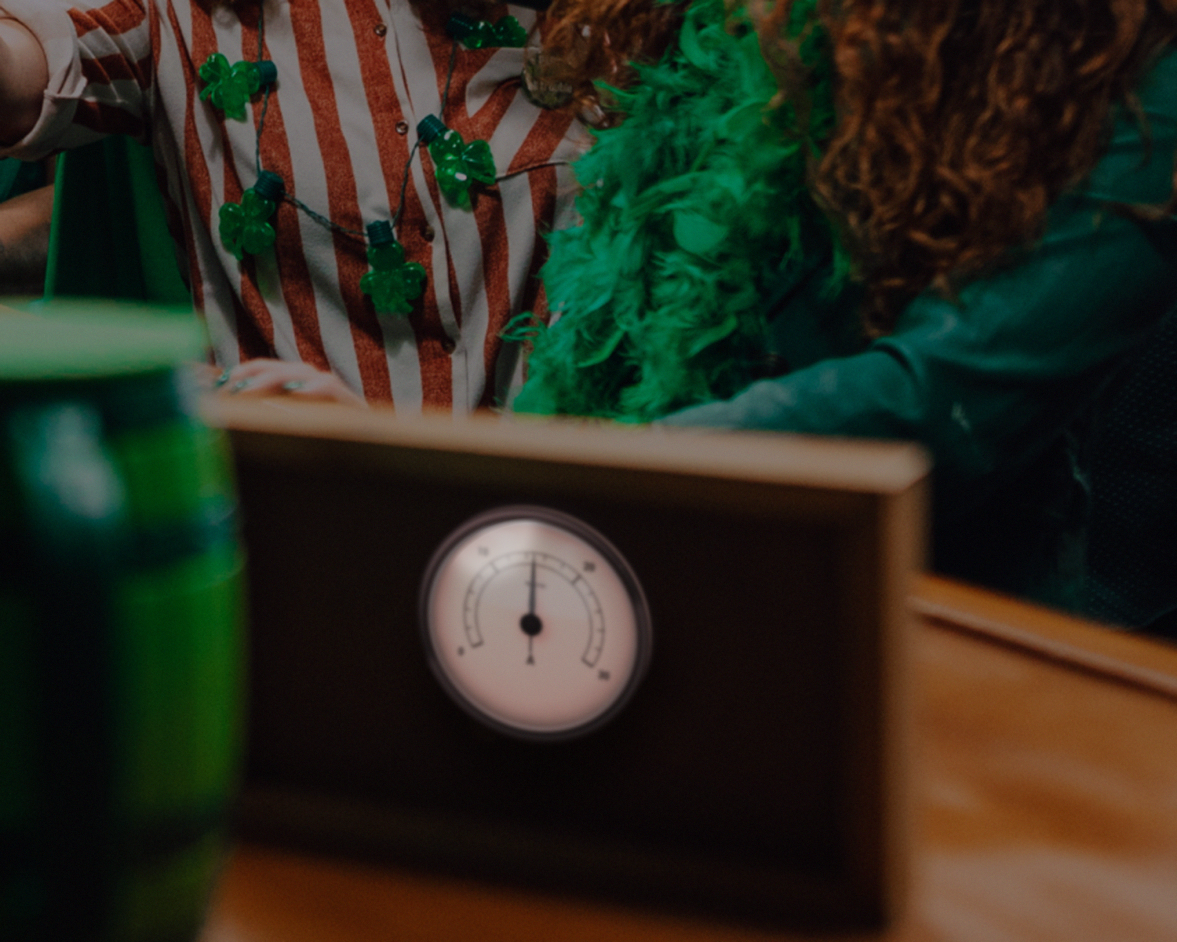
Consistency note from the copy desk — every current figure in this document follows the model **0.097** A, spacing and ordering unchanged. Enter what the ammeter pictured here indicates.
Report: **15** A
